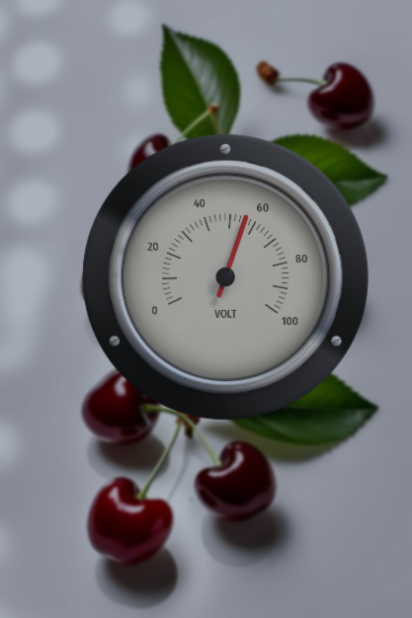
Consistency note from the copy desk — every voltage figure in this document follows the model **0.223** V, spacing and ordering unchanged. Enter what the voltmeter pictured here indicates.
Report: **56** V
